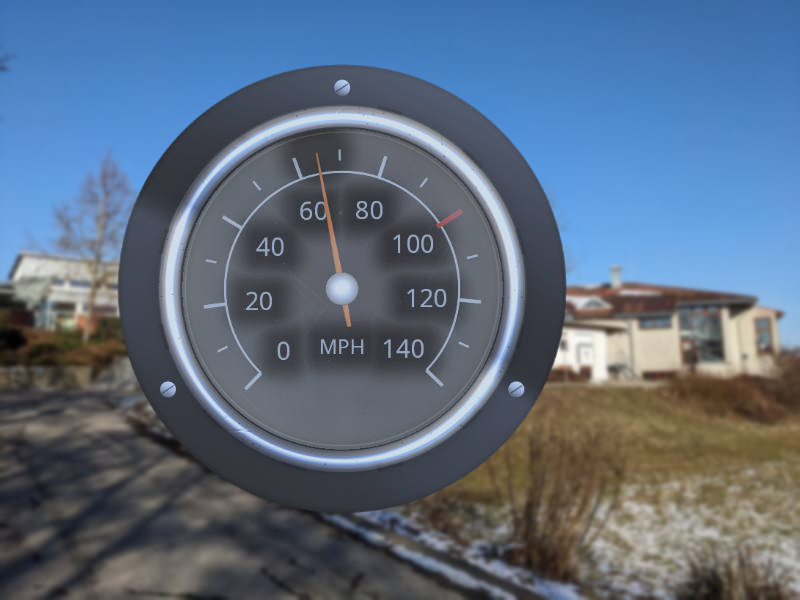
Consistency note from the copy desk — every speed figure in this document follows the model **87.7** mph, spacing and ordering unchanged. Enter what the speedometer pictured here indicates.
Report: **65** mph
